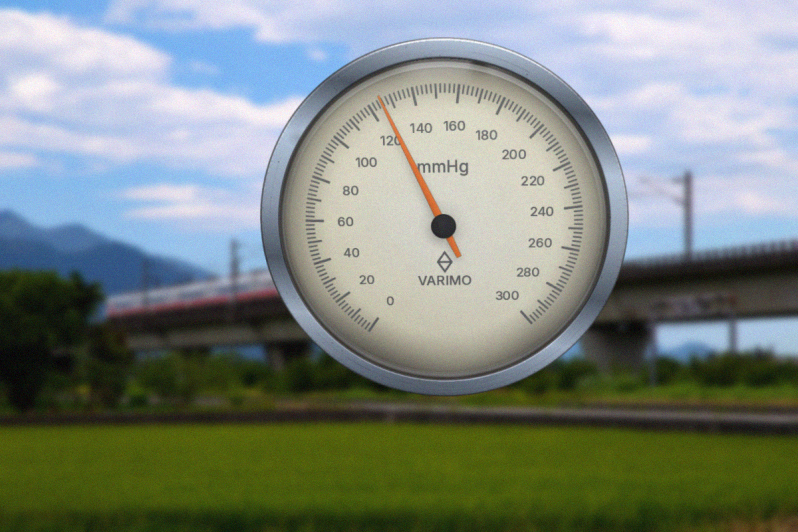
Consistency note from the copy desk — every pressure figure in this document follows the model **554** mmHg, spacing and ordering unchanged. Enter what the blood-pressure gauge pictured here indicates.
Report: **126** mmHg
